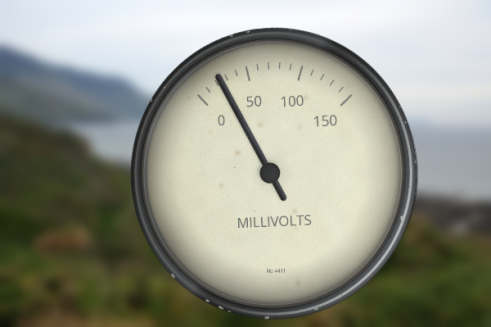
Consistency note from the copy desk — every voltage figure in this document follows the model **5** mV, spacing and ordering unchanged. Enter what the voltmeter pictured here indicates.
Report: **25** mV
